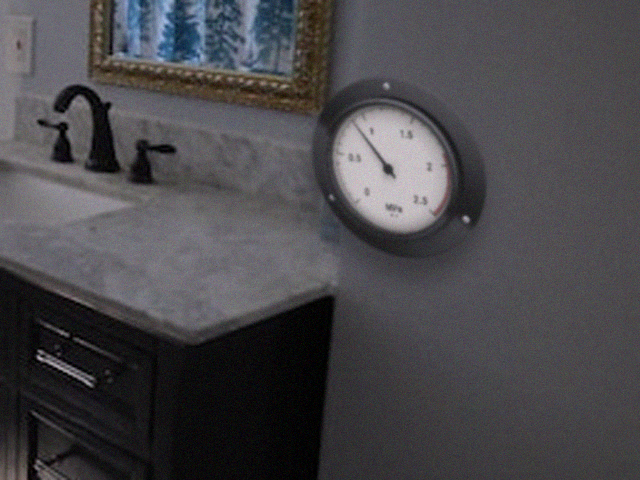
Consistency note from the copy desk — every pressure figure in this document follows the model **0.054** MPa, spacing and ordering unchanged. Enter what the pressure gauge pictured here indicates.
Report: **0.9** MPa
